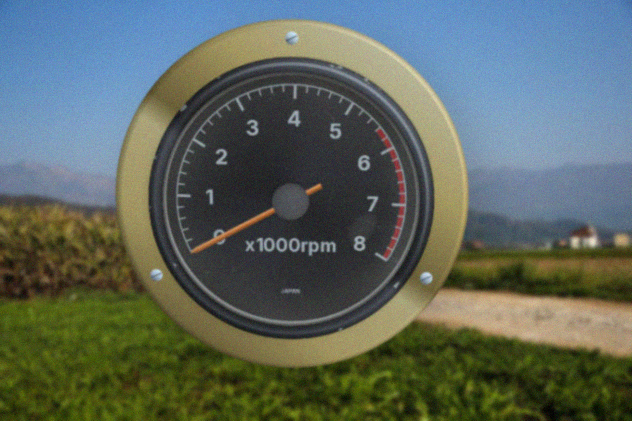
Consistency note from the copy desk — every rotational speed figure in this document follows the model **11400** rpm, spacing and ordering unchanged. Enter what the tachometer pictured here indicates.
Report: **0** rpm
